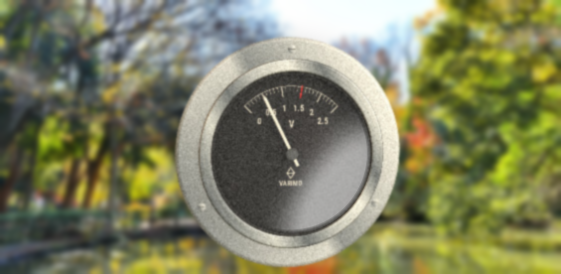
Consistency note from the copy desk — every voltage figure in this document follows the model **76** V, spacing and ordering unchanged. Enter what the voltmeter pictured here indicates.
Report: **0.5** V
